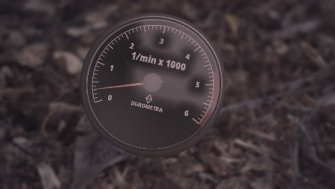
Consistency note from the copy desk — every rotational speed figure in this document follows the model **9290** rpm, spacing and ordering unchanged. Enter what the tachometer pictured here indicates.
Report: **300** rpm
